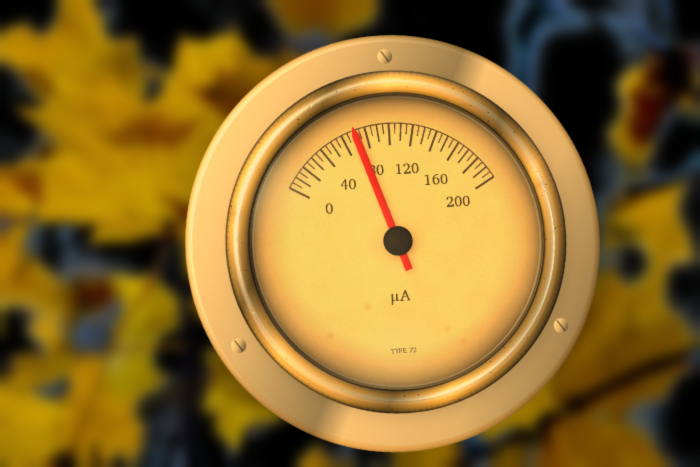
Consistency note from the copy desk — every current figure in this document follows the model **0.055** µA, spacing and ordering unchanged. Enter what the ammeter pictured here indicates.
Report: **70** µA
